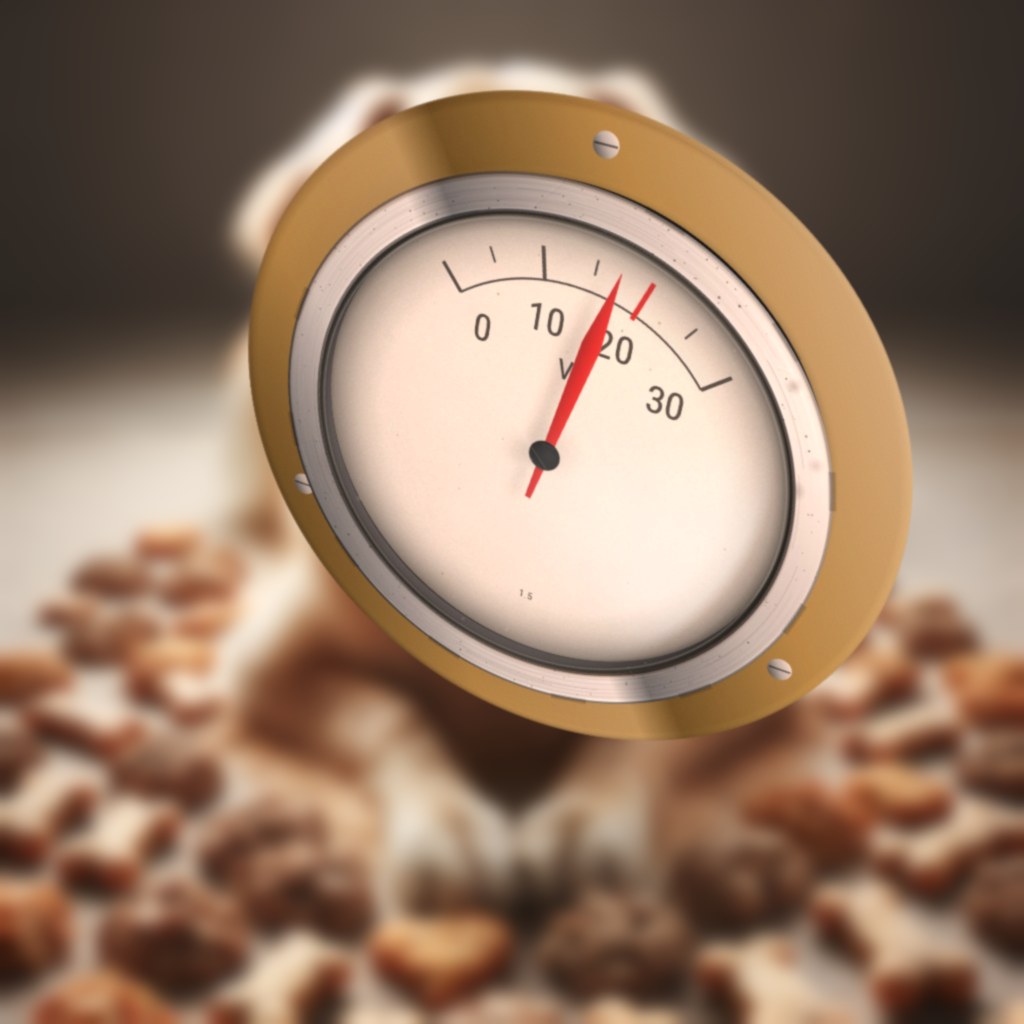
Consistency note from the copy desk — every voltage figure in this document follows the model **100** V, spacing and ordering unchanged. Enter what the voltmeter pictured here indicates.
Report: **17.5** V
